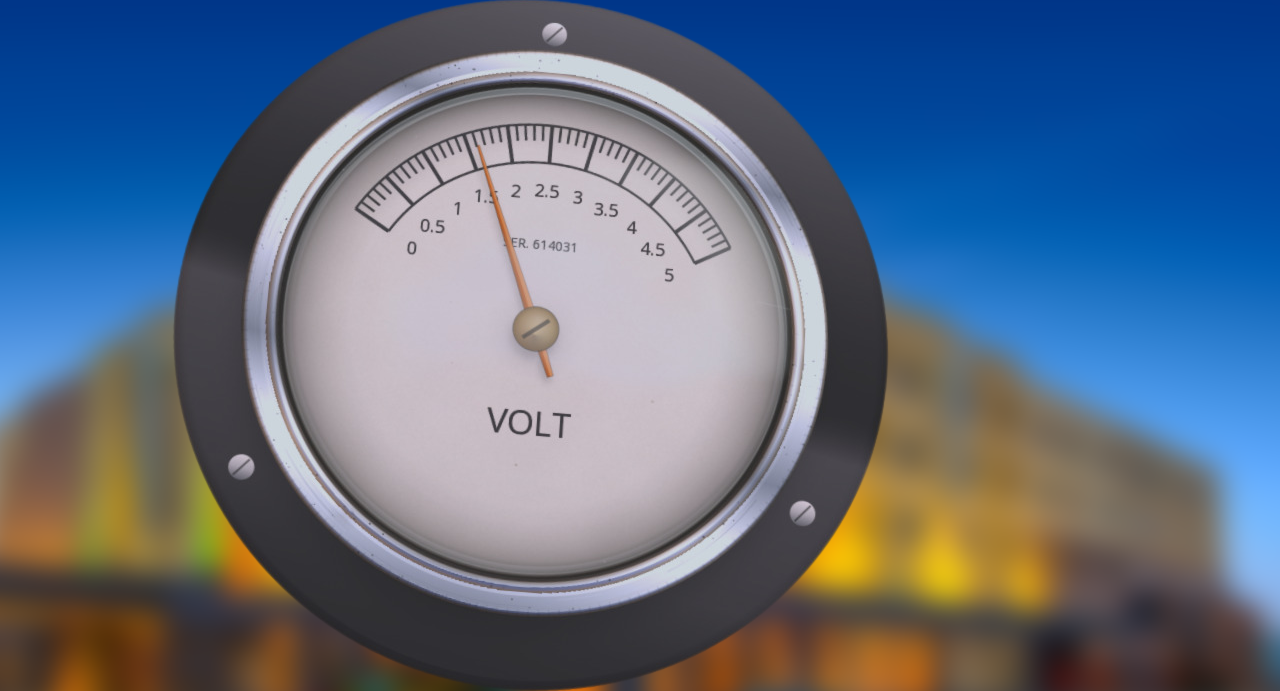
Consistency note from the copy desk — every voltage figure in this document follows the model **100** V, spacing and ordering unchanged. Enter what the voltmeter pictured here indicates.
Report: **1.6** V
